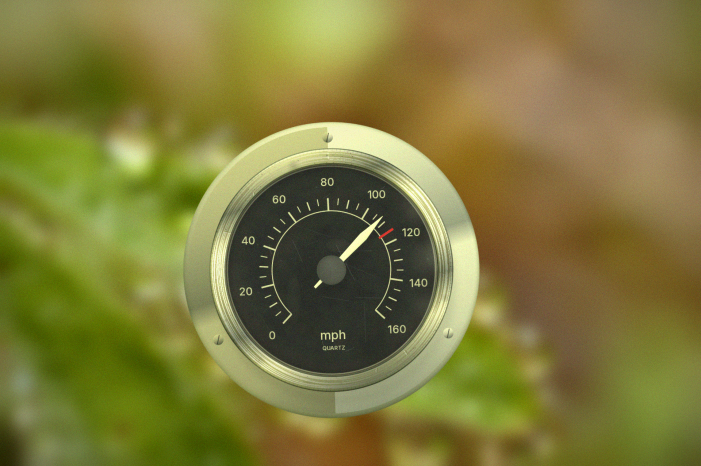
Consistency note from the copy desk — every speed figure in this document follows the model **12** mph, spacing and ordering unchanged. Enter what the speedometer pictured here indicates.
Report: **107.5** mph
